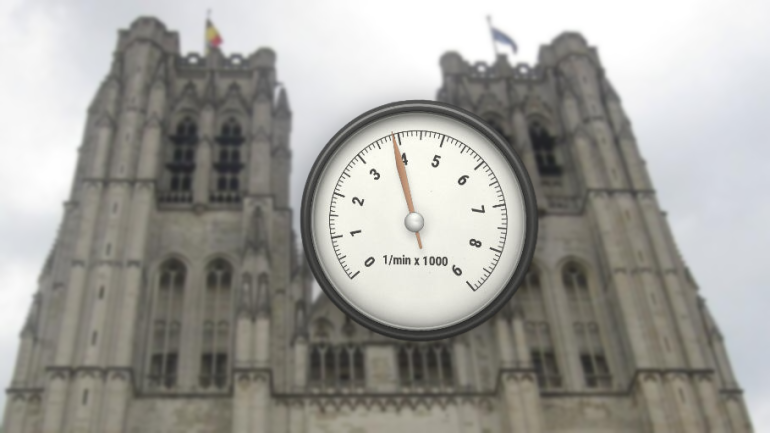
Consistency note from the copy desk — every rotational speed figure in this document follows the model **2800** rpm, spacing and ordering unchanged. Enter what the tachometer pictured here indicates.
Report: **3900** rpm
